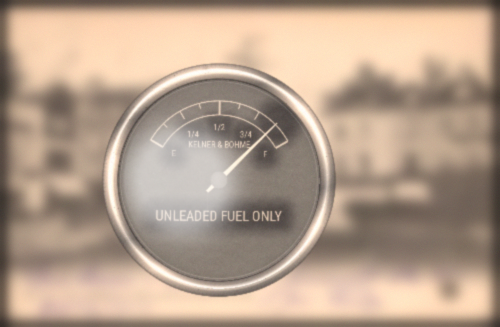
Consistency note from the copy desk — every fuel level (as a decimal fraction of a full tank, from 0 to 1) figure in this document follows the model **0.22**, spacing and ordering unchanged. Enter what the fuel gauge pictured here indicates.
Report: **0.875**
